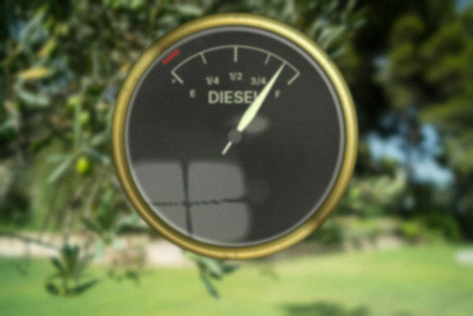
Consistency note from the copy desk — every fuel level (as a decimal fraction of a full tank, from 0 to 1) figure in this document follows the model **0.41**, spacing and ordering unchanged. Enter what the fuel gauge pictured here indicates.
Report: **0.875**
